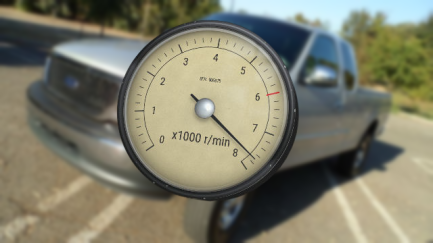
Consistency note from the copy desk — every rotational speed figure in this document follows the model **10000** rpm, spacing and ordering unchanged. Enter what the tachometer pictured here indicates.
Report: **7700** rpm
